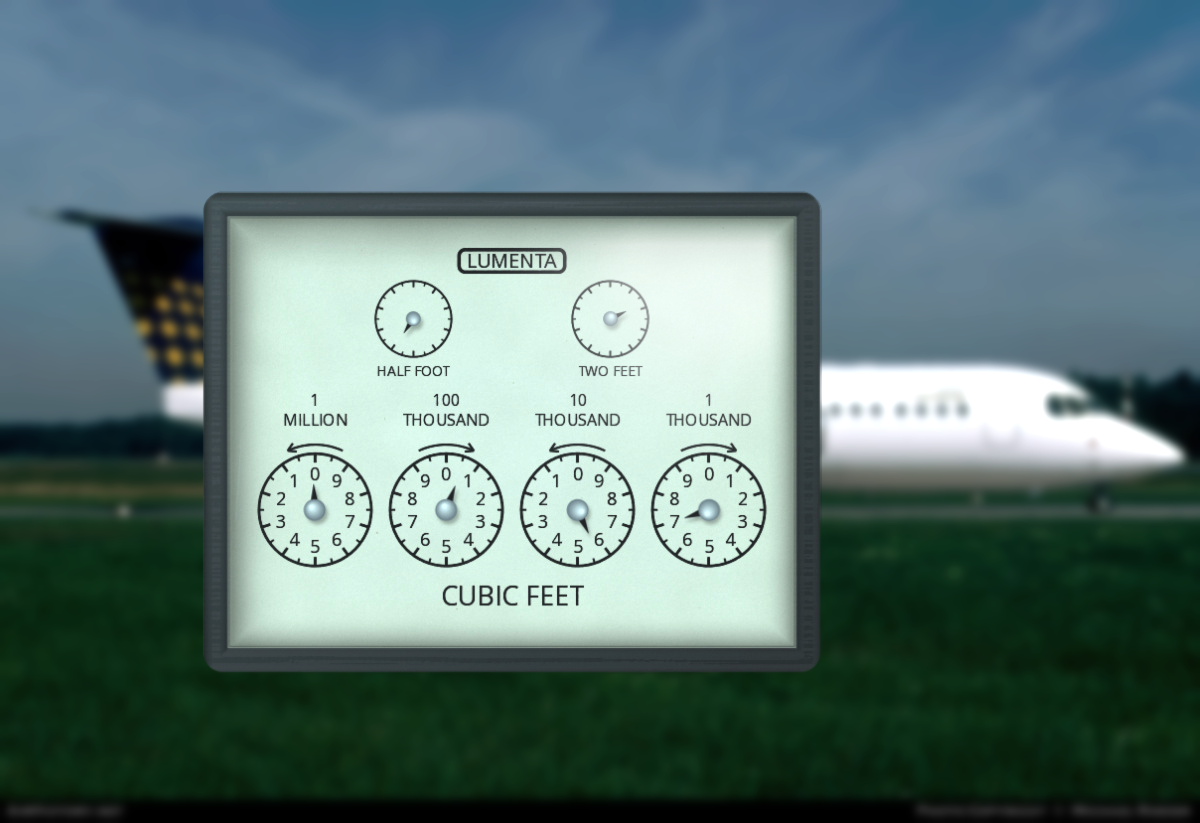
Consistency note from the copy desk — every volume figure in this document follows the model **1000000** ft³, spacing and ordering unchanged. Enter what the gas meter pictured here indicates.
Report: **5700** ft³
